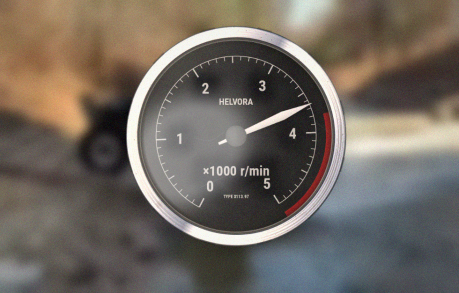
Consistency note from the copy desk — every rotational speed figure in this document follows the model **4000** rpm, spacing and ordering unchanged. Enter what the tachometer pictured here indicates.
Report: **3650** rpm
